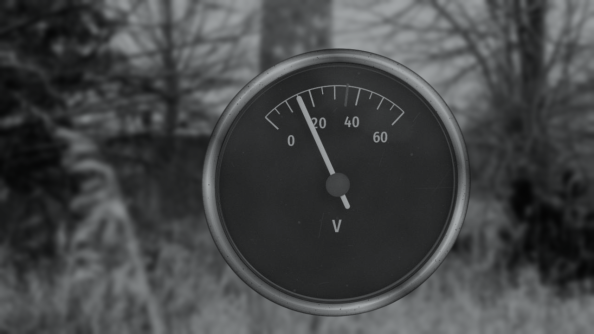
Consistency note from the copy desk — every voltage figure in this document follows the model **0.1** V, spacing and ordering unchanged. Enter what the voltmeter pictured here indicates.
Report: **15** V
